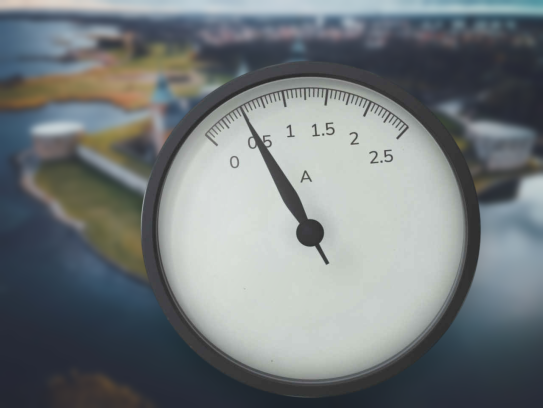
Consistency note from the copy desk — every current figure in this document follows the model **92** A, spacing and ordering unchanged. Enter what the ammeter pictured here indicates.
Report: **0.5** A
